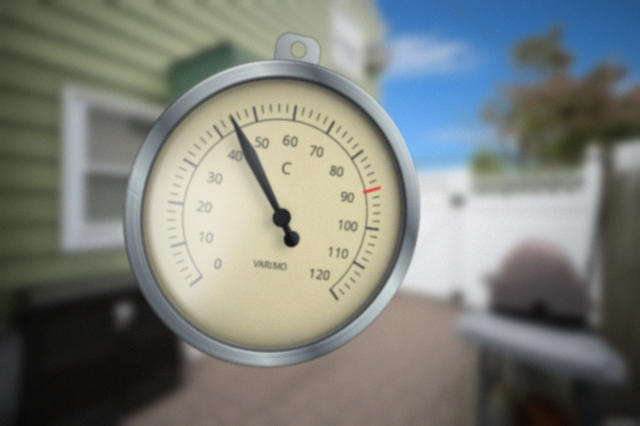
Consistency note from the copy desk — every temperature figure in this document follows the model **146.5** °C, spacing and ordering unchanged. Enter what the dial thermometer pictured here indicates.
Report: **44** °C
